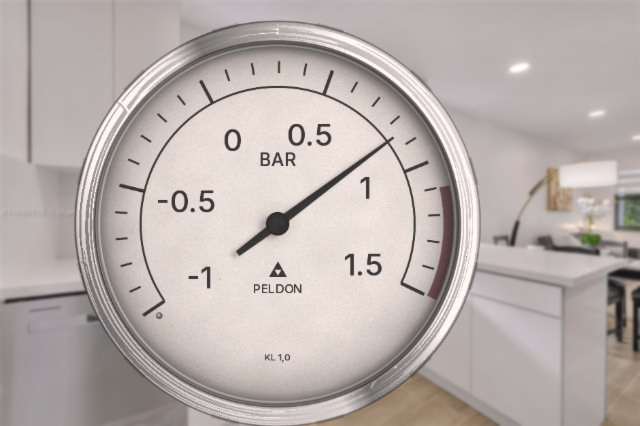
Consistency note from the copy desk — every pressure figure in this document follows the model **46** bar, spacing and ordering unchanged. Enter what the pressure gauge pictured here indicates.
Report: **0.85** bar
